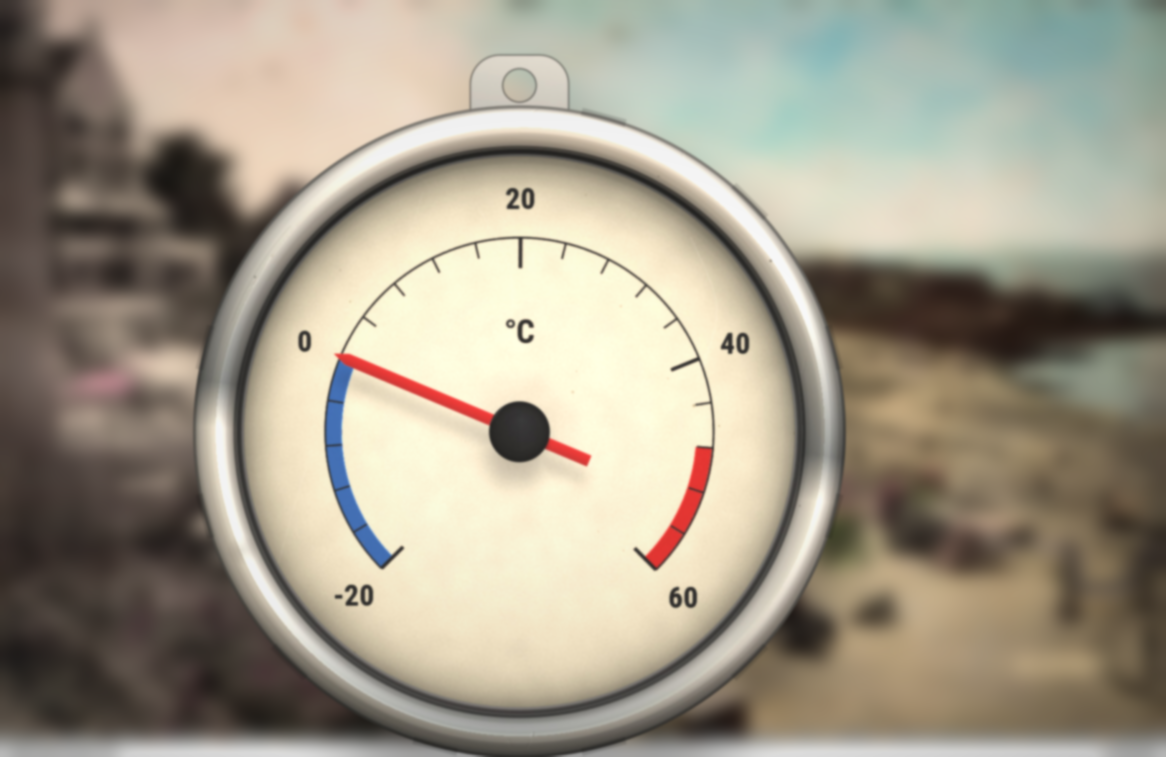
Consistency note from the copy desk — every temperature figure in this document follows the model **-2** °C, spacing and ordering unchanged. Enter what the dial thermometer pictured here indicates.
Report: **0** °C
